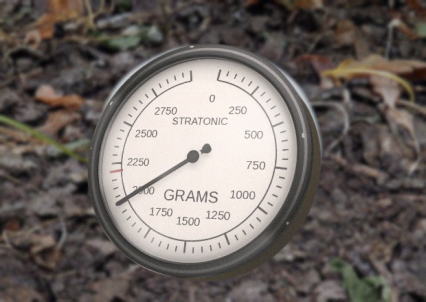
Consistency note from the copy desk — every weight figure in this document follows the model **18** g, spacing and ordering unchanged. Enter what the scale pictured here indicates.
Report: **2000** g
